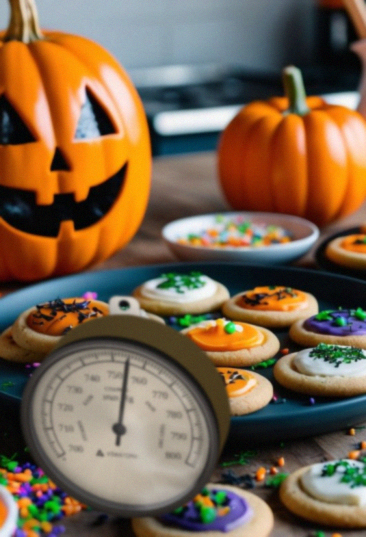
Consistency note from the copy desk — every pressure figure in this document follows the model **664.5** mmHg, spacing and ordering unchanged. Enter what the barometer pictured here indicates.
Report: **755** mmHg
